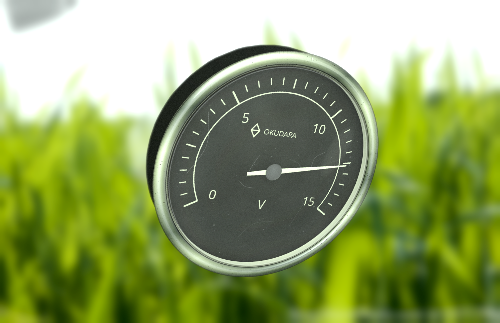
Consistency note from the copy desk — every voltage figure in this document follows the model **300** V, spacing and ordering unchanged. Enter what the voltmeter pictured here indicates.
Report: **12.5** V
